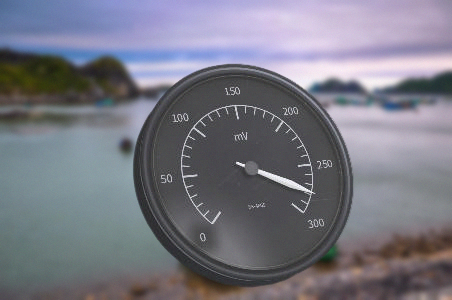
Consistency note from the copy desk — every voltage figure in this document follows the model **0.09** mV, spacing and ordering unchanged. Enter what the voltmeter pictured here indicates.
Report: **280** mV
